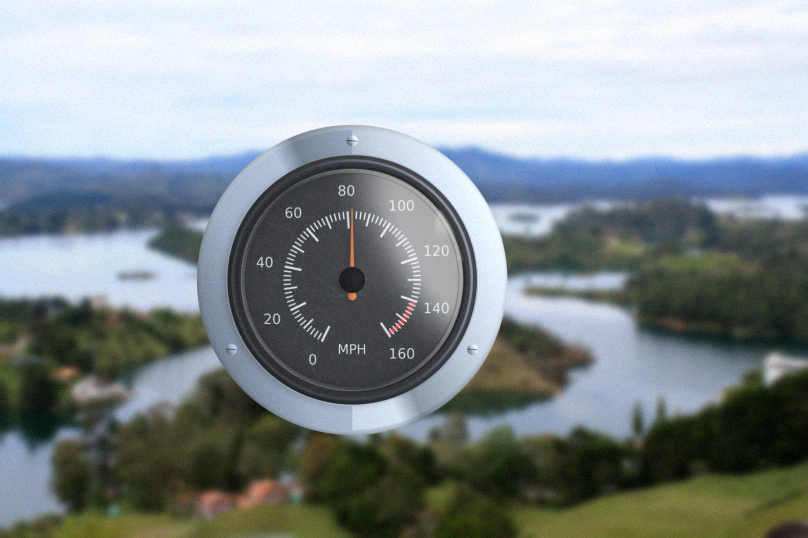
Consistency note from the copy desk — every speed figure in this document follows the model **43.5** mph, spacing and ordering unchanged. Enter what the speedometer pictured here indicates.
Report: **82** mph
